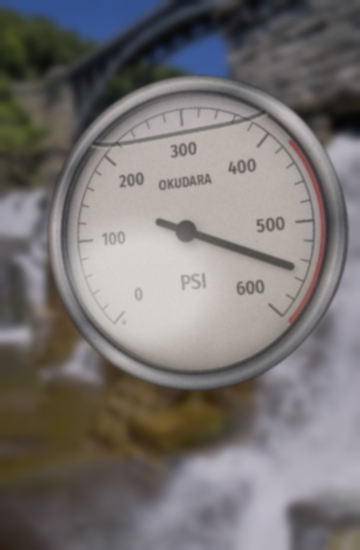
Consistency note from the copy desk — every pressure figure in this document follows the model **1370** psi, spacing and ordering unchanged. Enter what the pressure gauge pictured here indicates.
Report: **550** psi
